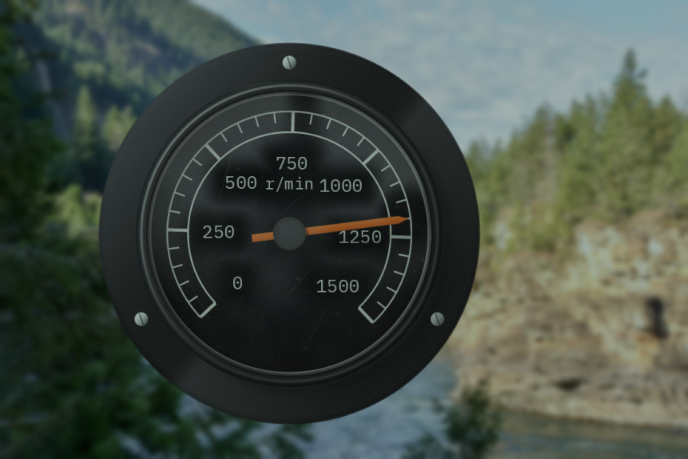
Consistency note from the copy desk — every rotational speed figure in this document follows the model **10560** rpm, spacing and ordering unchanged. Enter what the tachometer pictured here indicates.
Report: **1200** rpm
